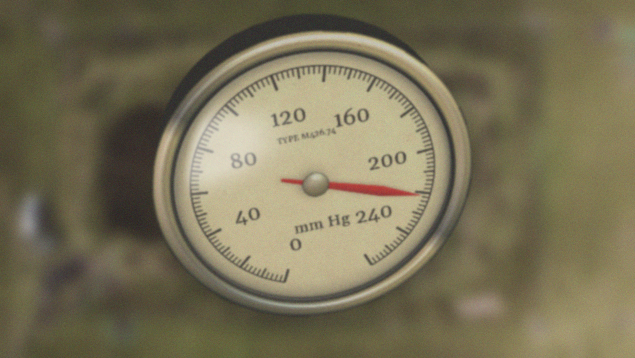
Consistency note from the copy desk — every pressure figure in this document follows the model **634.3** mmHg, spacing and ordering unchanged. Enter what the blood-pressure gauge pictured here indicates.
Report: **220** mmHg
